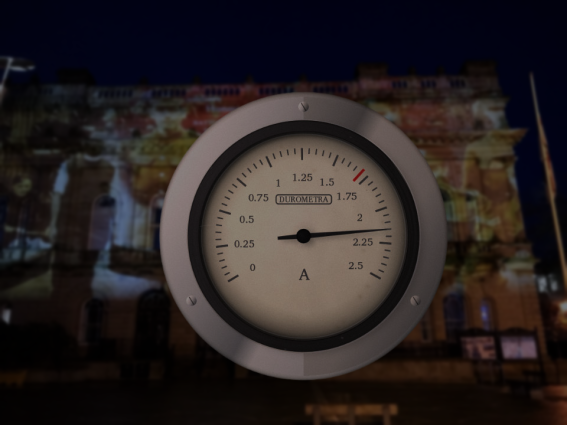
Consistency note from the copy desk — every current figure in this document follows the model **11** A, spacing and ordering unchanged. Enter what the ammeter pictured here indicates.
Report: **2.15** A
